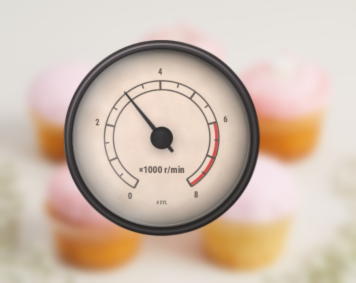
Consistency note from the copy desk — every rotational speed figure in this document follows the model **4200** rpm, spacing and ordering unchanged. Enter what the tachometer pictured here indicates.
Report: **3000** rpm
